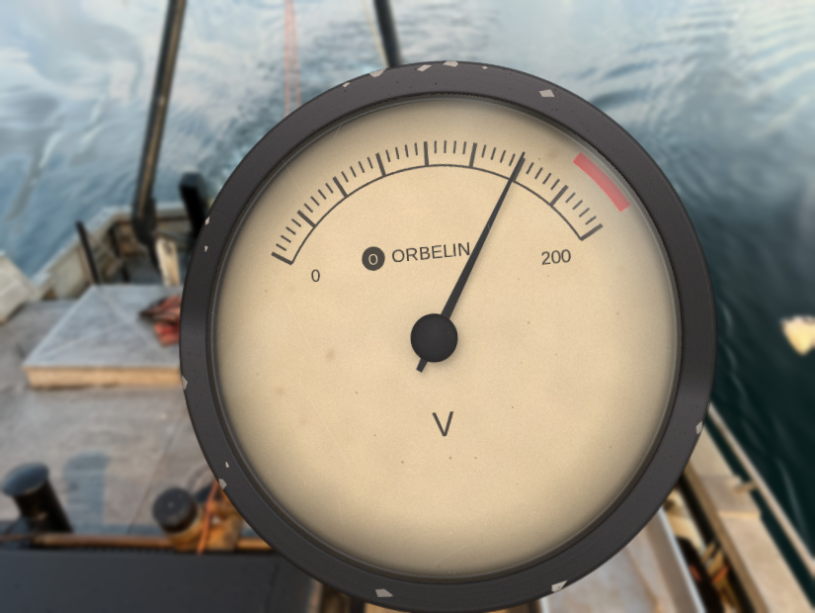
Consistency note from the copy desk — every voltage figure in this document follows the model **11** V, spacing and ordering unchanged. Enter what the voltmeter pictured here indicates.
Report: **150** V
